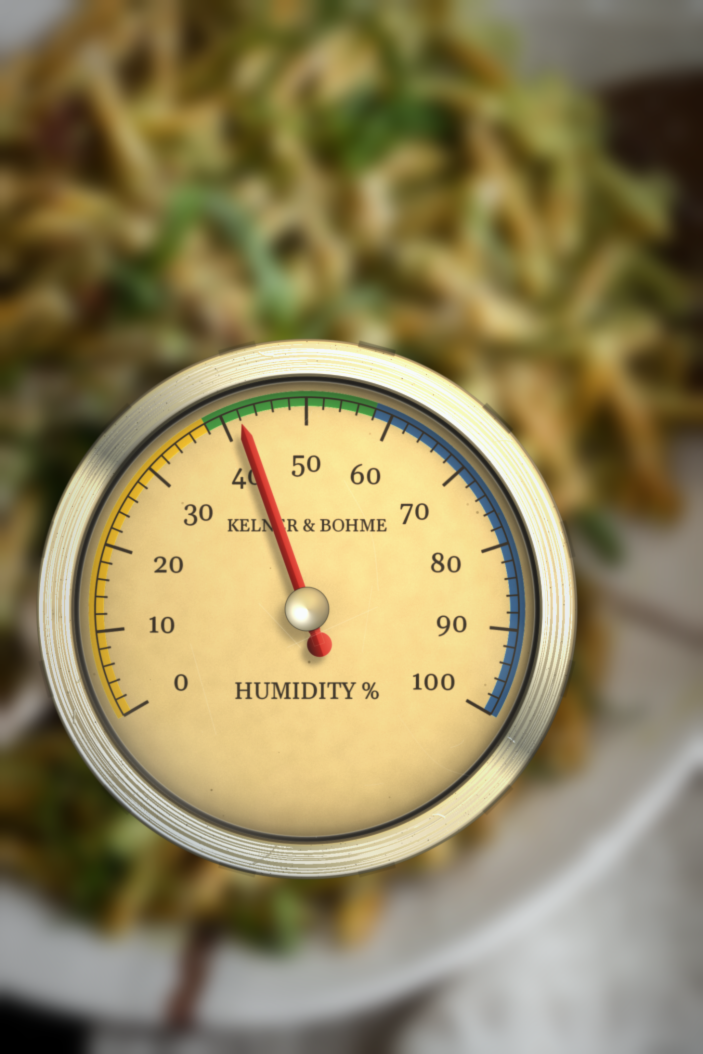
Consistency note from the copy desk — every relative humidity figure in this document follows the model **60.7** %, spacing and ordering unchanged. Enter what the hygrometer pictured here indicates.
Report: **42** %
